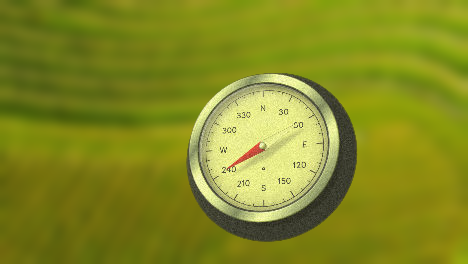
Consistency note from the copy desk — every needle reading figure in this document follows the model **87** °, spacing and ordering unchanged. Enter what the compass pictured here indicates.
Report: **240** °
